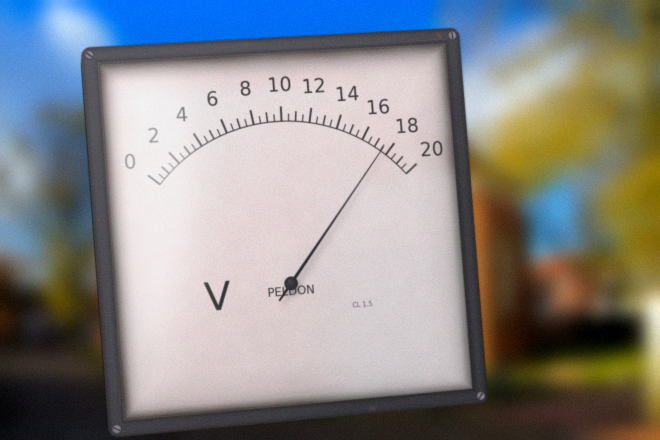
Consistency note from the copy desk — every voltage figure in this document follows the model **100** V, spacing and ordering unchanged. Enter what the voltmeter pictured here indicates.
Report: **17.5** V
